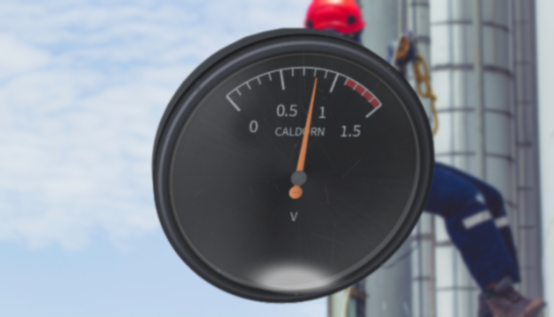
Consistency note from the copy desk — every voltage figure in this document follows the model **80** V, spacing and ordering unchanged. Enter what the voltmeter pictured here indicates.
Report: **0.8** V
